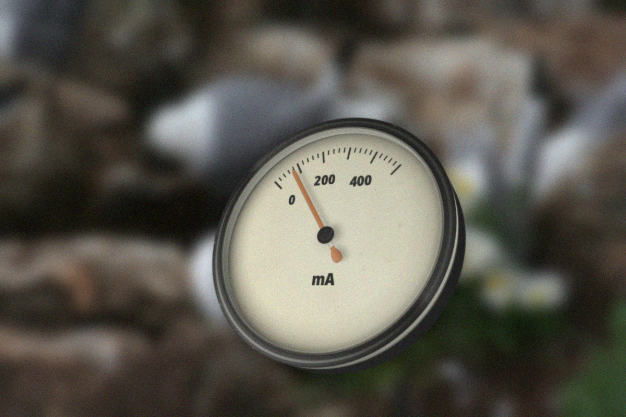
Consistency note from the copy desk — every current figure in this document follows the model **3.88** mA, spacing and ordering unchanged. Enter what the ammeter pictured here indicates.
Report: **80** mA
